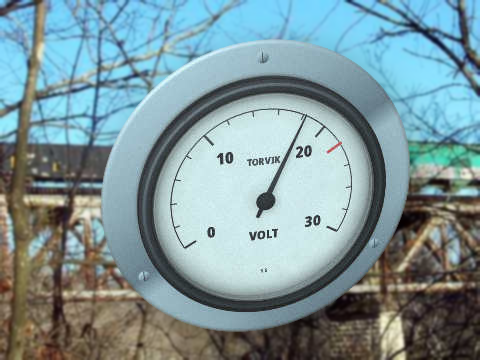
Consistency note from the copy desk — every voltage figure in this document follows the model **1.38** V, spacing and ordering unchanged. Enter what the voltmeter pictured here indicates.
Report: **18** V
